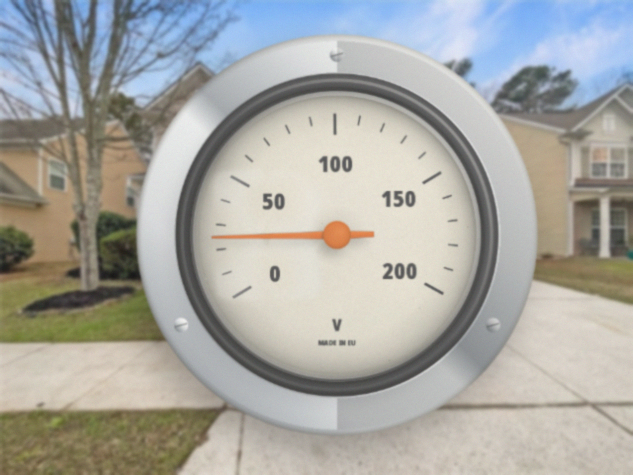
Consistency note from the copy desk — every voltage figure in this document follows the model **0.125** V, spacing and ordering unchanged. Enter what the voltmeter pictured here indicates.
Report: **25** V
